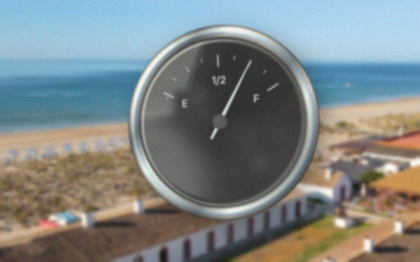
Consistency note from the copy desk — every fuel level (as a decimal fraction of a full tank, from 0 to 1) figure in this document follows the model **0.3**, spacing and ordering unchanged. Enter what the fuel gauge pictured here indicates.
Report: **0.75**
